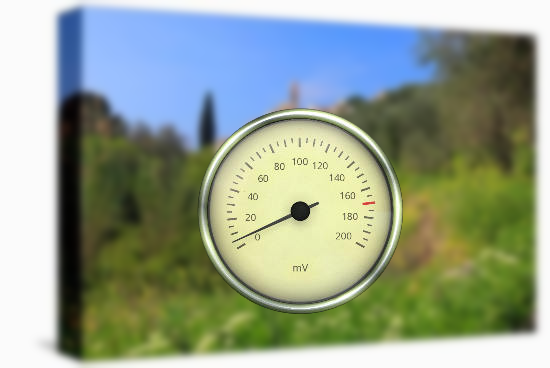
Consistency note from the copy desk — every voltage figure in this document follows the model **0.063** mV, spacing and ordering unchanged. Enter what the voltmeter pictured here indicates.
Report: **5** mV
